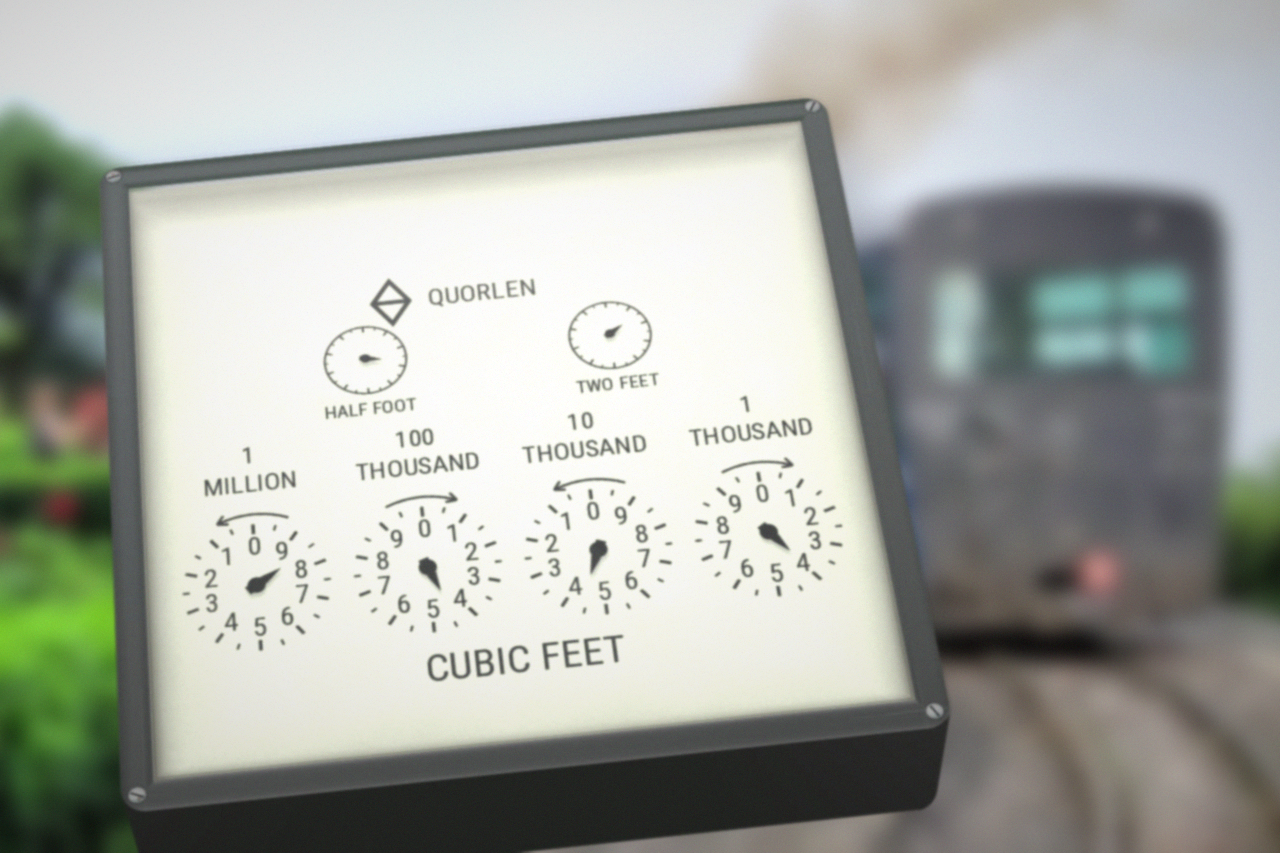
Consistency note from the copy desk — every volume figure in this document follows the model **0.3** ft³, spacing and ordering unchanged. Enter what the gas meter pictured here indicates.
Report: **844400** ft³
